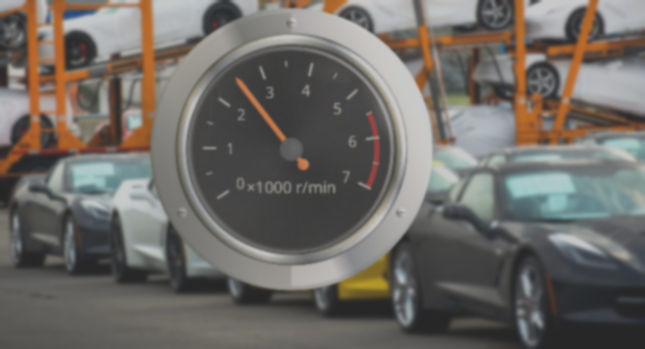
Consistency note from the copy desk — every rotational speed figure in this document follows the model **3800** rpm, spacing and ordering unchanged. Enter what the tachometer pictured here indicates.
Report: **2500** rpm
